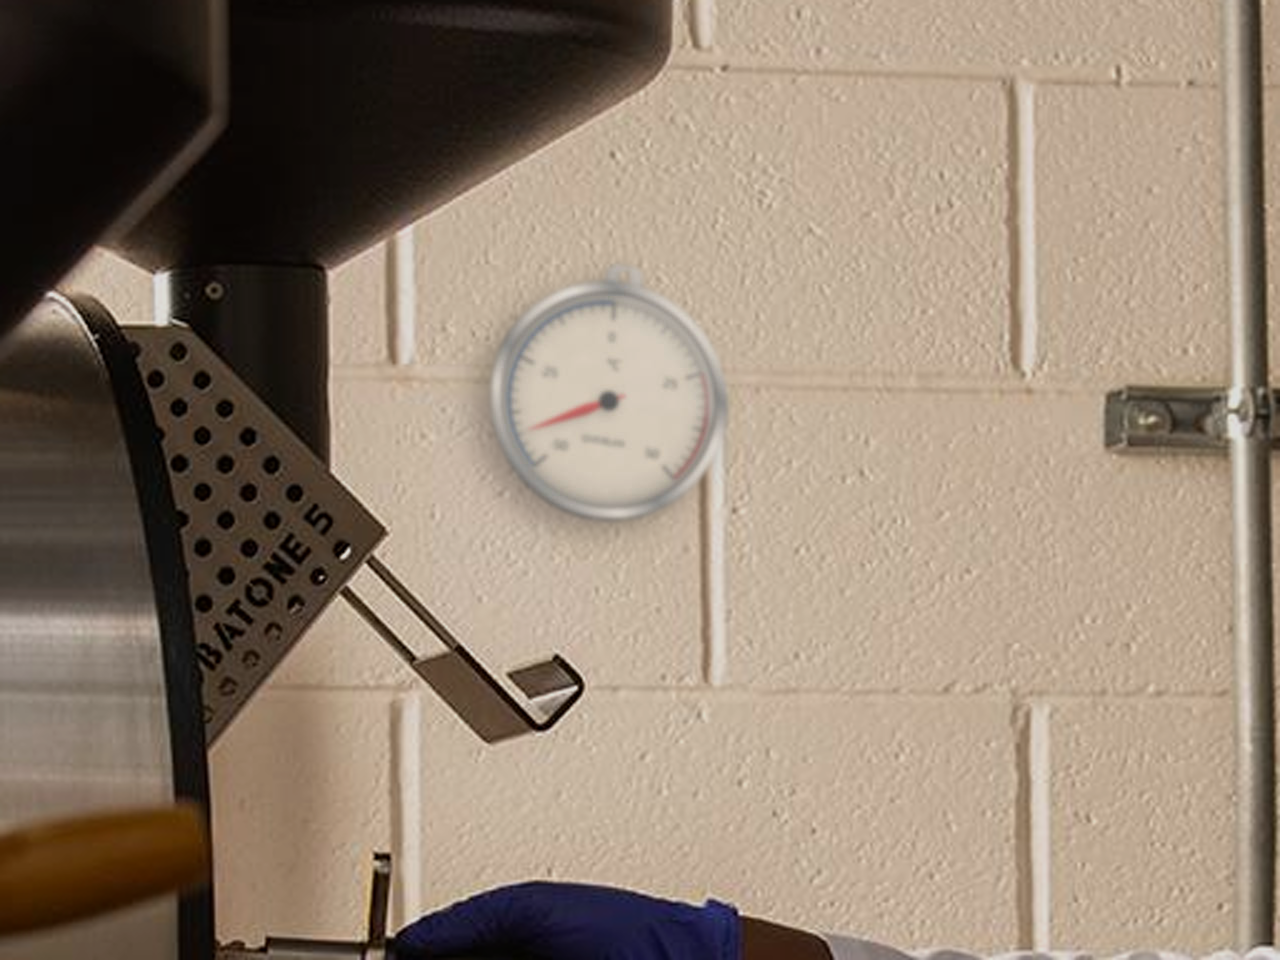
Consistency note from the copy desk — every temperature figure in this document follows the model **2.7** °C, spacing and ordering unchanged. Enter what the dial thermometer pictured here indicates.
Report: **-42.5** °C
